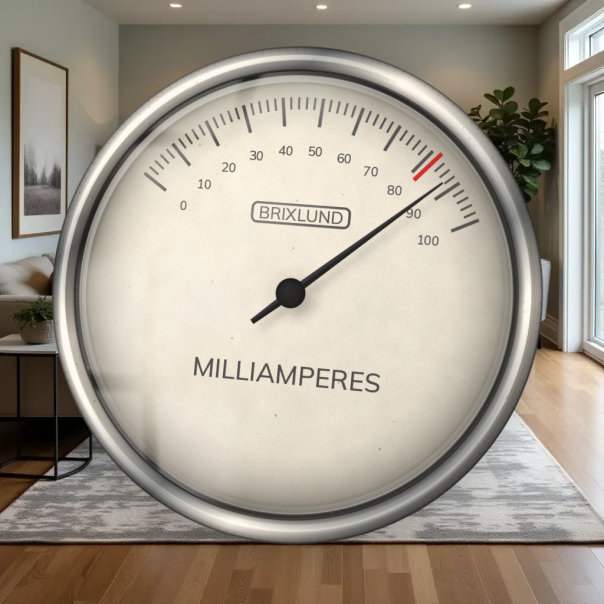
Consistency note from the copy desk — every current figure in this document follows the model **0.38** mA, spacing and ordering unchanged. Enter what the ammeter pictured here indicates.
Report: **88** mA
